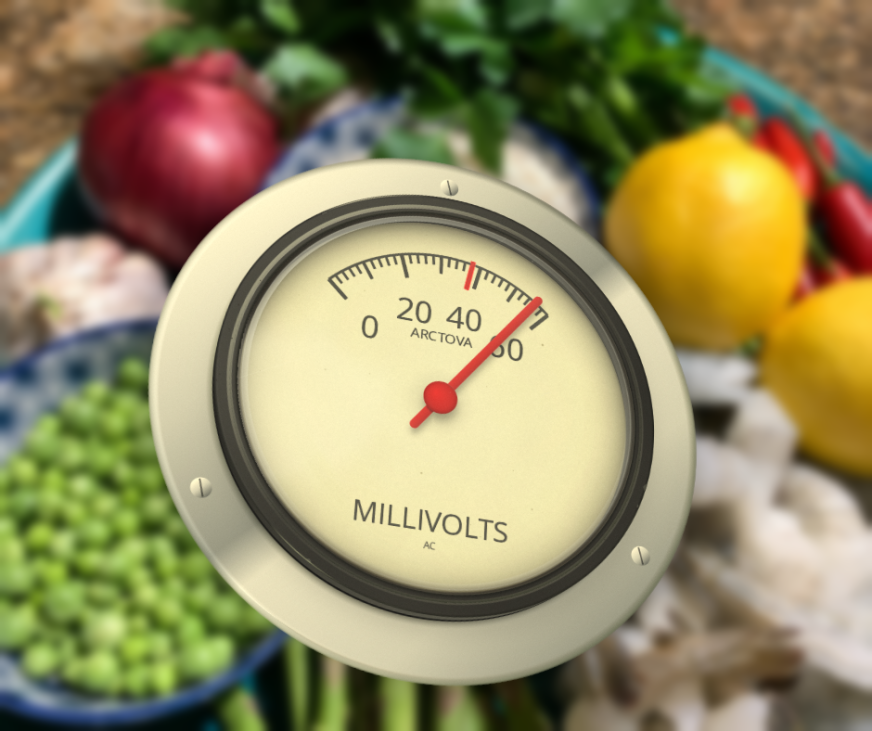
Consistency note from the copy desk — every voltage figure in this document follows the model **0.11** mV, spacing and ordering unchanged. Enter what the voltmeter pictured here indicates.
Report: **56** mV
